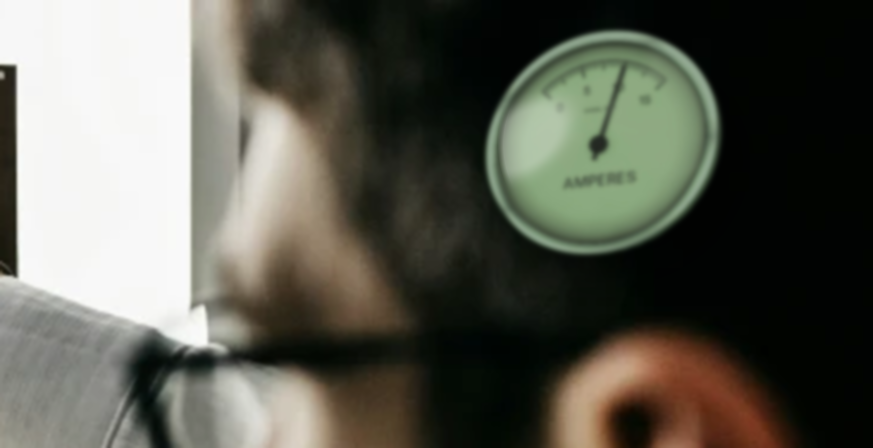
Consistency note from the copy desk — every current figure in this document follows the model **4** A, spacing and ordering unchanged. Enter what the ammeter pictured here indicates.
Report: **10** A
